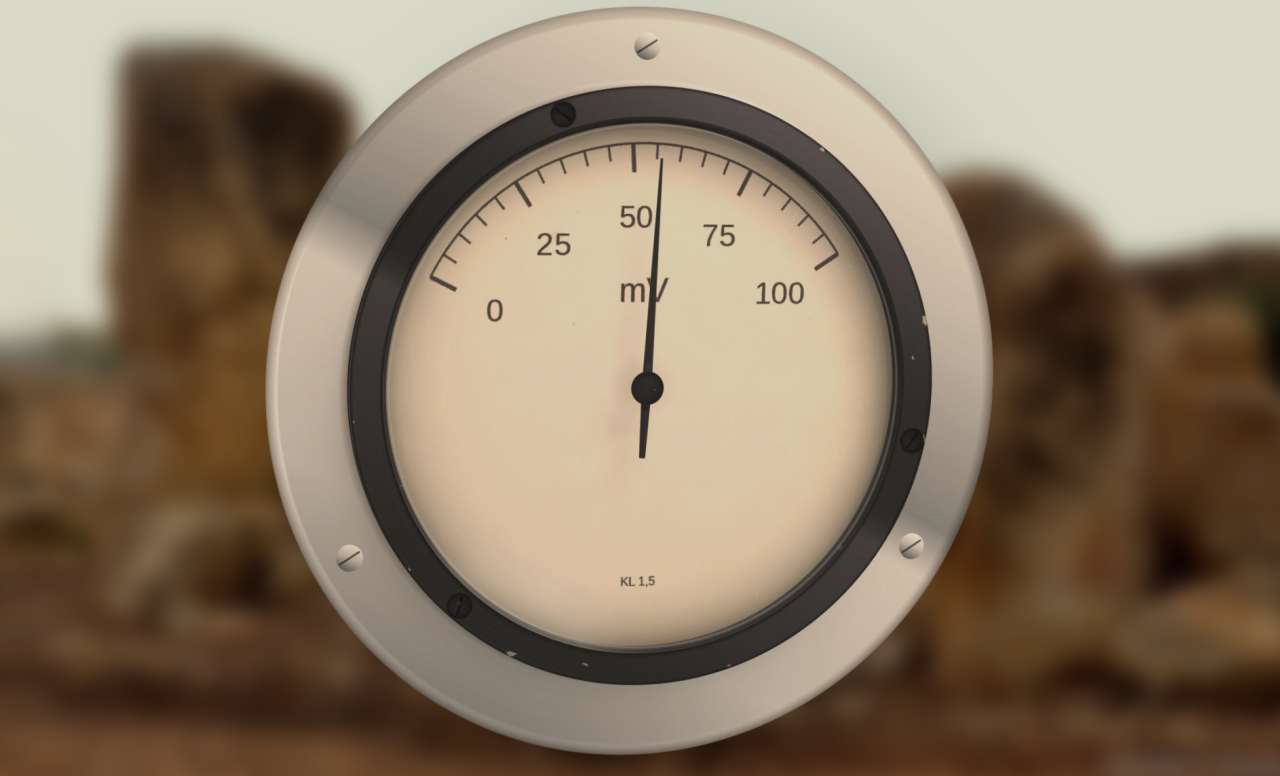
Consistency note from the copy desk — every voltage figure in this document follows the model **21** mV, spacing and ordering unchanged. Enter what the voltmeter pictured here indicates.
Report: **55** mV
